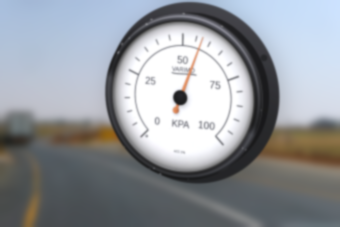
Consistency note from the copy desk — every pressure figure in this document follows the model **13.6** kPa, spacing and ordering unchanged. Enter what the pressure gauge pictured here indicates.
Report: **57.5** kPa
